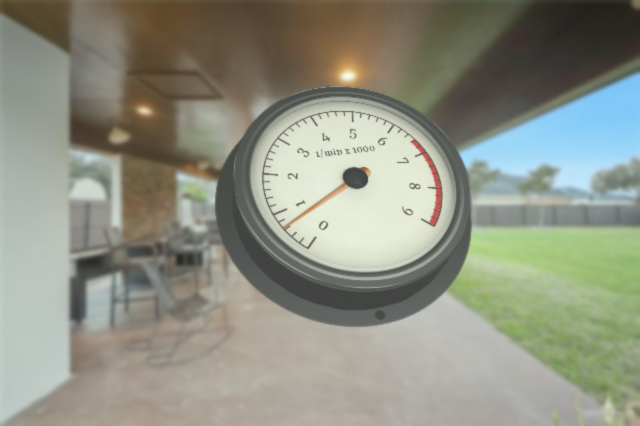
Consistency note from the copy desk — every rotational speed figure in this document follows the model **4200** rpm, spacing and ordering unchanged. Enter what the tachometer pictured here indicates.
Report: **600** rpm
